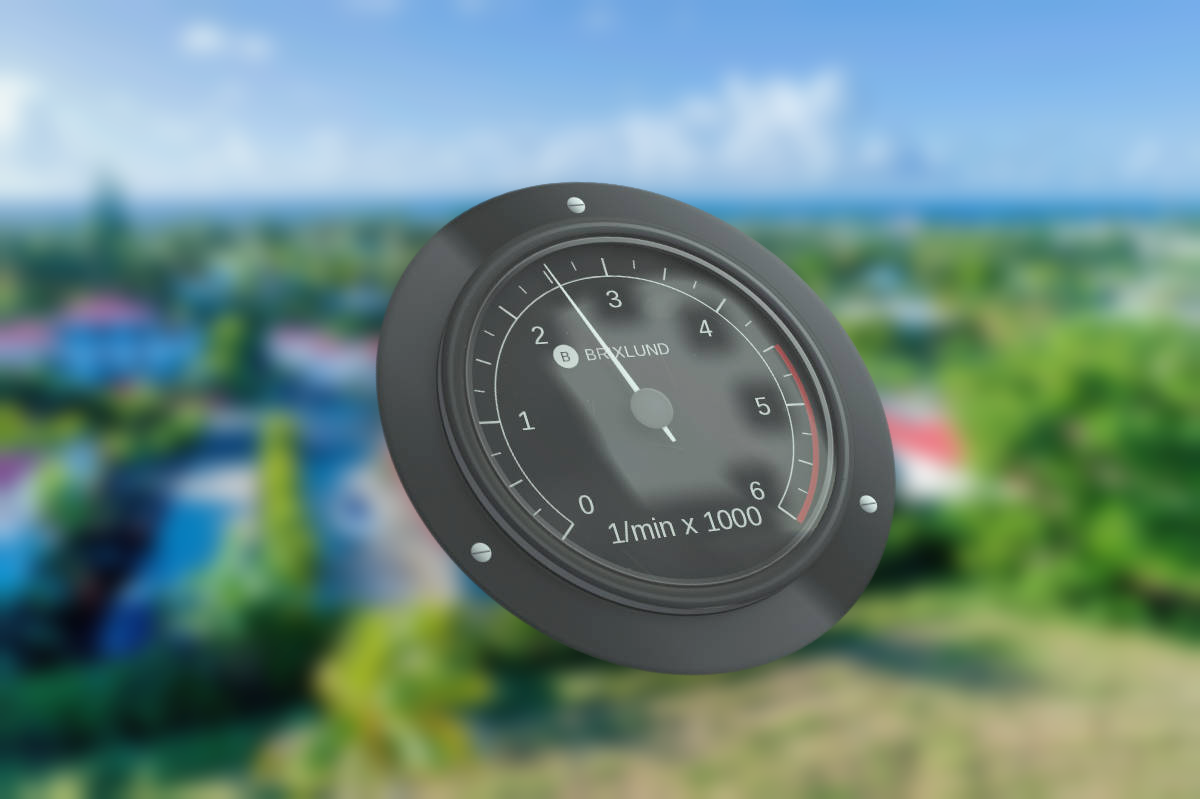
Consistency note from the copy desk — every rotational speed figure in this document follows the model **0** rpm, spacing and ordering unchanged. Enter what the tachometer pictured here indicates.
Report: **2500** rpm
